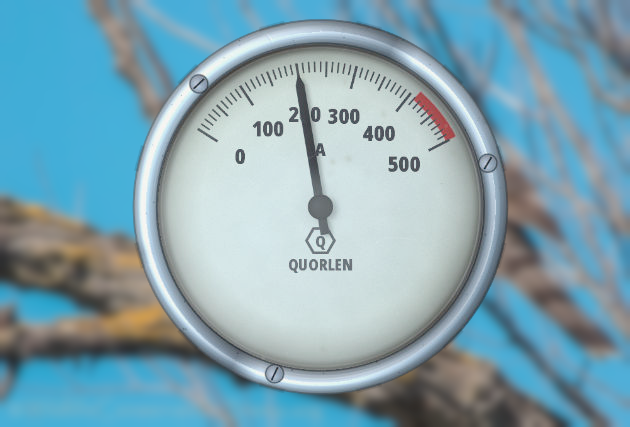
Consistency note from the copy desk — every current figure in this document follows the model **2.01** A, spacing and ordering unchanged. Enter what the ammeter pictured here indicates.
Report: **200** A
